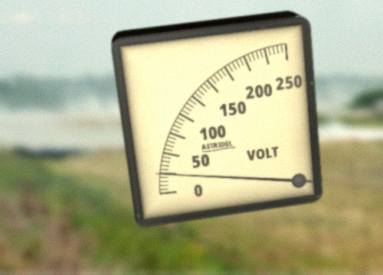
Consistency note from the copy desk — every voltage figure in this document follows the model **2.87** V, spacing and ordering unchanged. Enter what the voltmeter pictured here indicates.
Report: **25** V
